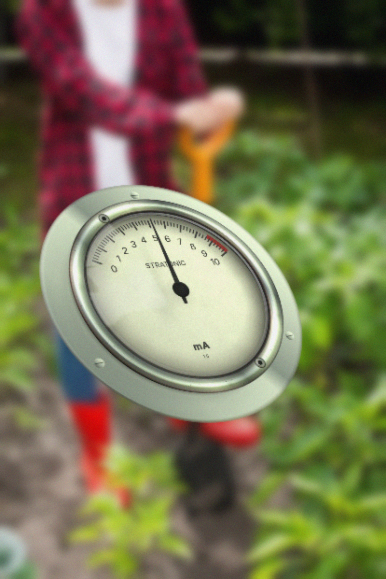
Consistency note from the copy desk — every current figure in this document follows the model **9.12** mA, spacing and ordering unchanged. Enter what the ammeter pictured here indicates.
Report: **5** mA
